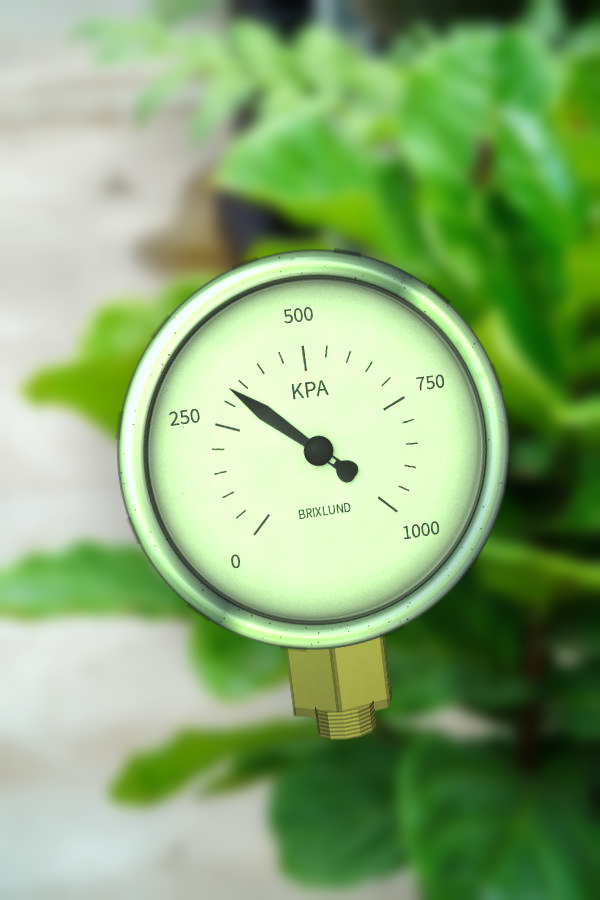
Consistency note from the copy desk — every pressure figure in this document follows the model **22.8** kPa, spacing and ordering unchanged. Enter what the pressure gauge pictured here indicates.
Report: **325** kPa
